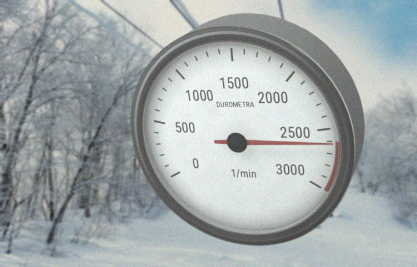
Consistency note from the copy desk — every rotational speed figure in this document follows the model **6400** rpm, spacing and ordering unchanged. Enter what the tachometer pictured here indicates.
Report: **2600** rpm
